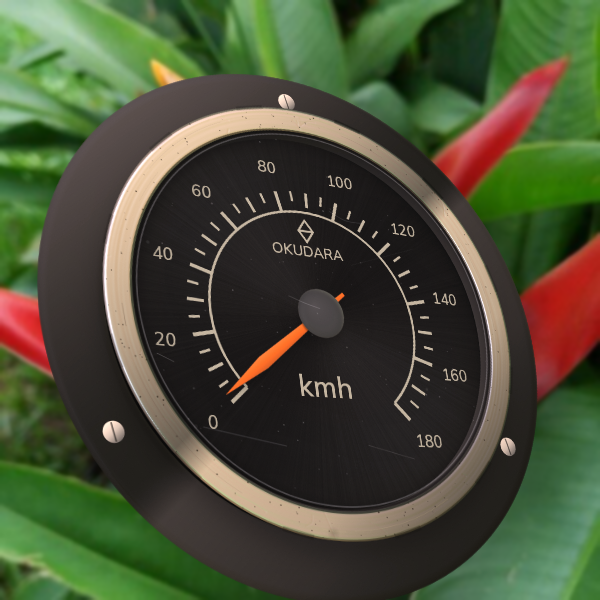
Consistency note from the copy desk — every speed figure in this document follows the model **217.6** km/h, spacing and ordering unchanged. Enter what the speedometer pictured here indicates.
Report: **2.5** km/h
